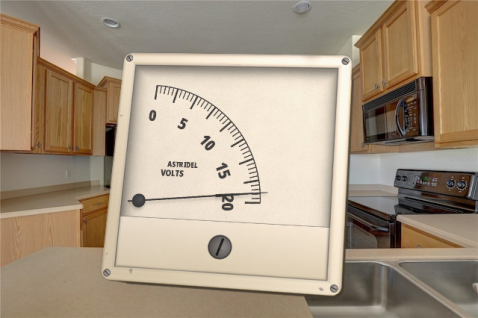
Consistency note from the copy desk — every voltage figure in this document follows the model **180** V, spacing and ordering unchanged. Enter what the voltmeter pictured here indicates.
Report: **19** V
